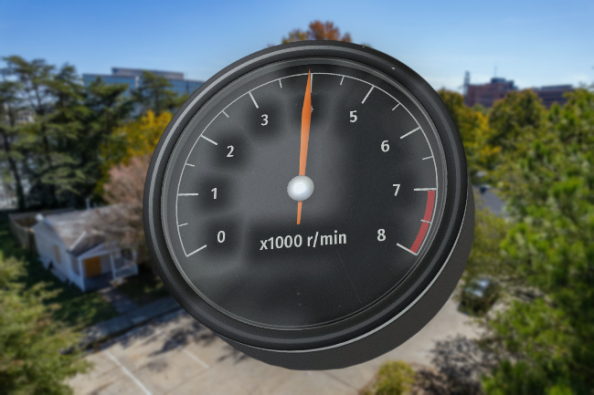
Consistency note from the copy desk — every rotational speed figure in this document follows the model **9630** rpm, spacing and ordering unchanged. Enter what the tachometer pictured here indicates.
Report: **4000** rpm
